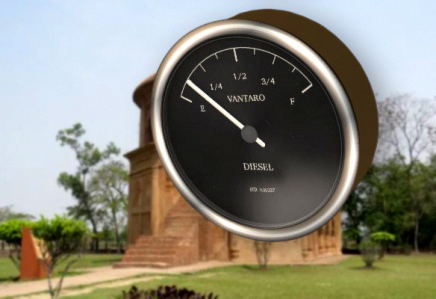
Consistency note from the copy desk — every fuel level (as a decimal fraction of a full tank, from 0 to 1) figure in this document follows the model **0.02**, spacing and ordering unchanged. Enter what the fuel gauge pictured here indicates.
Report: **0.125**
